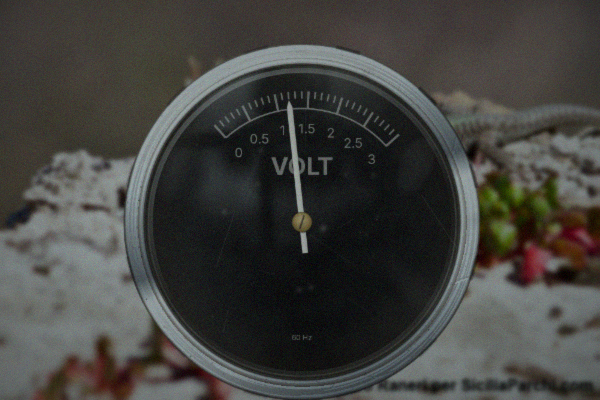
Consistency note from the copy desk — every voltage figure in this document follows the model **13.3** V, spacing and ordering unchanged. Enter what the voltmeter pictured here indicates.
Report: **1.2** V
